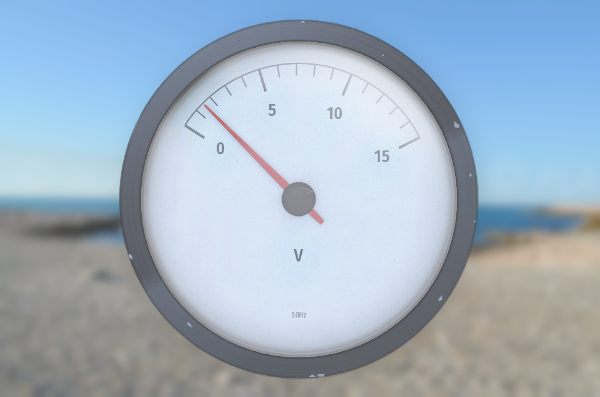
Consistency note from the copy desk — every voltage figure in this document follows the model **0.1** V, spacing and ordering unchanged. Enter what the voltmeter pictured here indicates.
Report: **1.5** V
